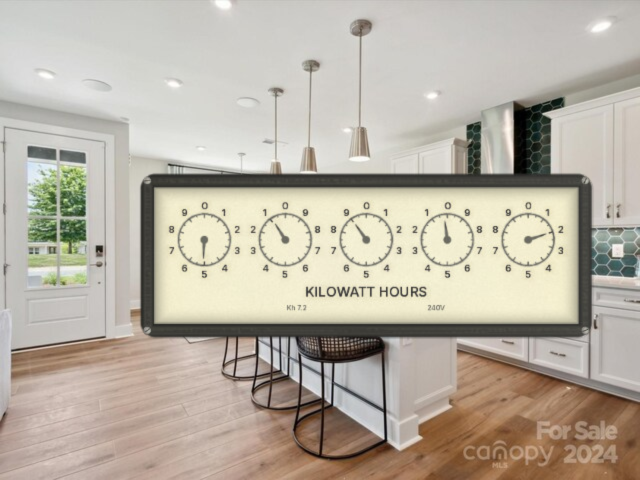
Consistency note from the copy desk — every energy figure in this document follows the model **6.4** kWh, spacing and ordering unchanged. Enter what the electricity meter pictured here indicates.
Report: **50902** kWh
